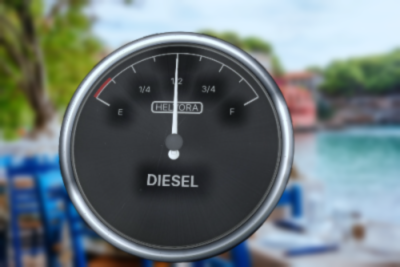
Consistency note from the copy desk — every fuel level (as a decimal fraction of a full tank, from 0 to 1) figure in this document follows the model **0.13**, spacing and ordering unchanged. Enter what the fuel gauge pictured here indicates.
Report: **0.5**
